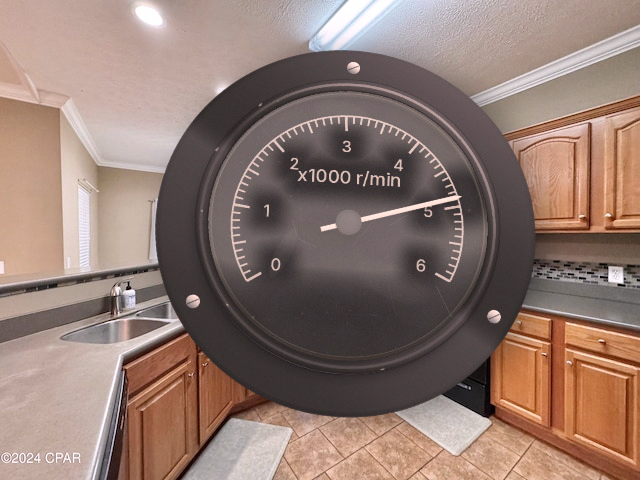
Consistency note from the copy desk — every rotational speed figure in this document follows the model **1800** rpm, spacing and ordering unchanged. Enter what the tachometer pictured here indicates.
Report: **4900** rpm
